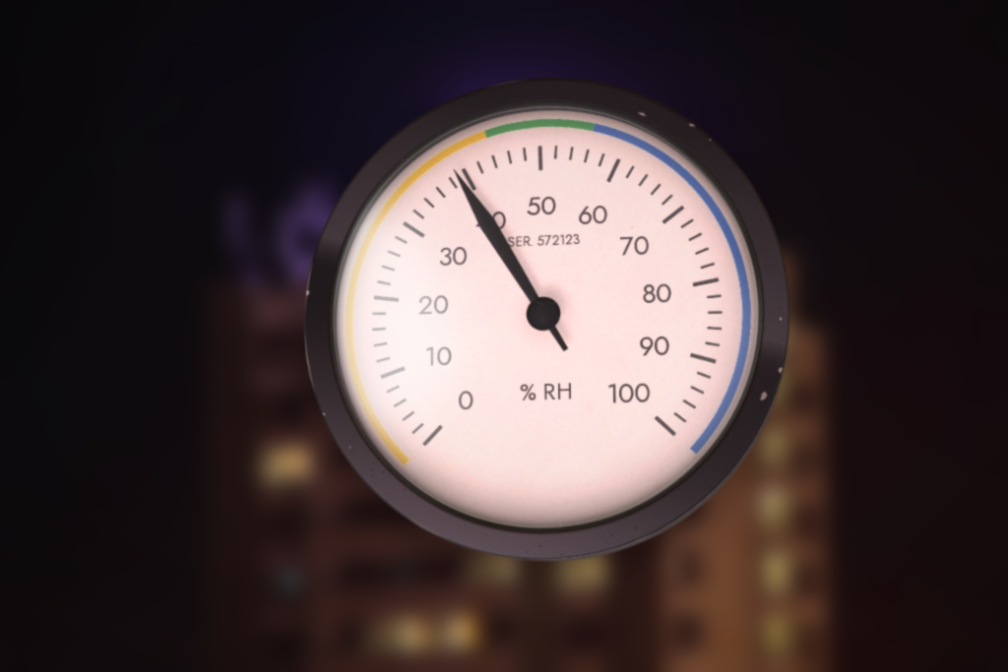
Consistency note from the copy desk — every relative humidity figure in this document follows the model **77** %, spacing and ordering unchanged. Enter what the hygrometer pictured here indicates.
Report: **39** %
